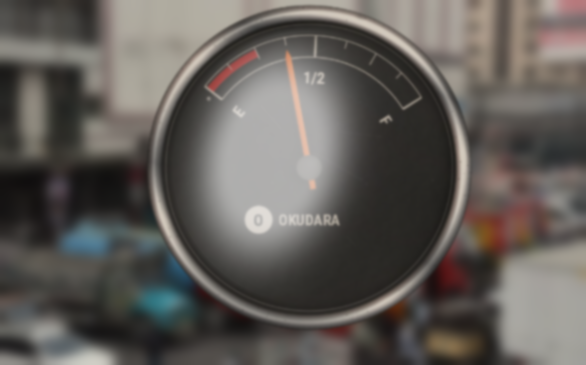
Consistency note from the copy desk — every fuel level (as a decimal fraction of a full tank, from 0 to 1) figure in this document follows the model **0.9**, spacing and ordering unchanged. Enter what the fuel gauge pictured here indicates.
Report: **0.375**
